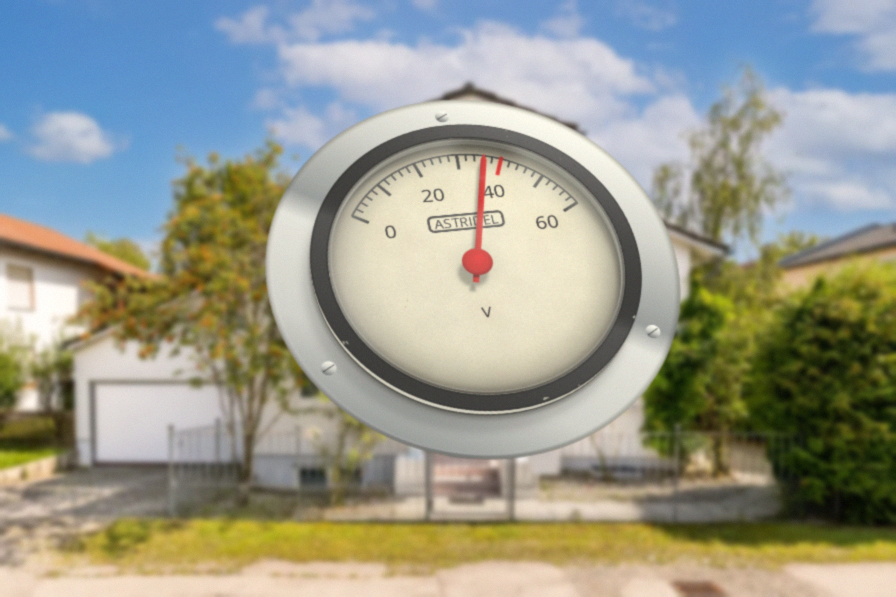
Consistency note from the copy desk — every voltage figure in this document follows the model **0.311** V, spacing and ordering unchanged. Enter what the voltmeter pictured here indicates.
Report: **36** V
